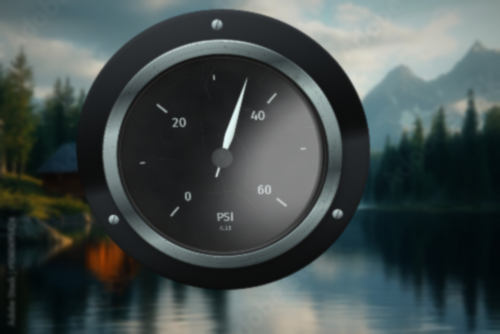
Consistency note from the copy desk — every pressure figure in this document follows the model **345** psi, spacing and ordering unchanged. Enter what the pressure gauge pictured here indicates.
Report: **35** psi
